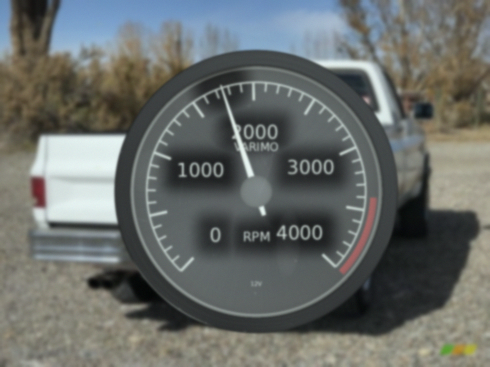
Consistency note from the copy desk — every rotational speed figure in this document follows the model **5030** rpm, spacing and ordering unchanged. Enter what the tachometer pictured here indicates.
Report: **1750** rpm
